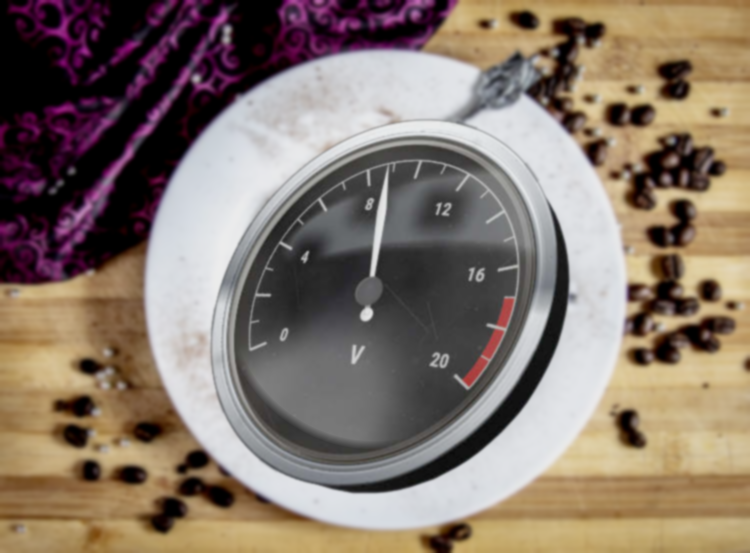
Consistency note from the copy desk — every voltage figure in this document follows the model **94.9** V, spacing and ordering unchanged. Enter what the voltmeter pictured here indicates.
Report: **9** V
